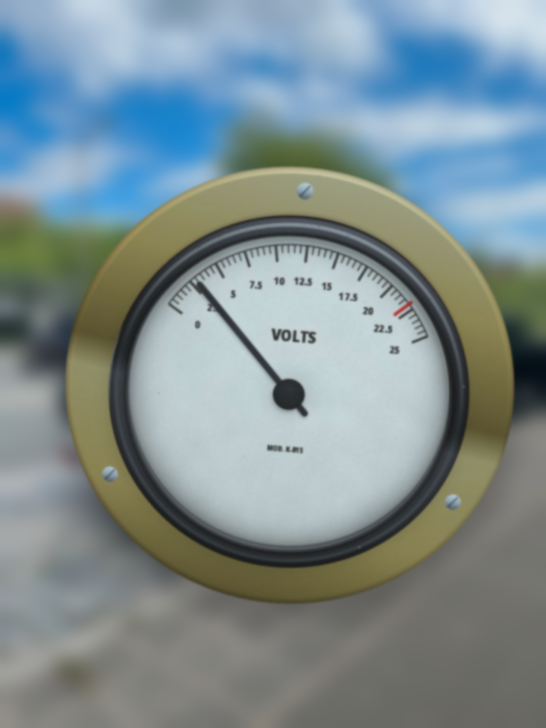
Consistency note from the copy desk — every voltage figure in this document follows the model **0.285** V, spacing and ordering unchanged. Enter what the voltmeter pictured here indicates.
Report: **3** V
